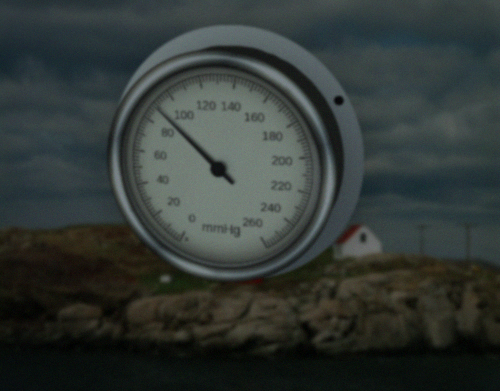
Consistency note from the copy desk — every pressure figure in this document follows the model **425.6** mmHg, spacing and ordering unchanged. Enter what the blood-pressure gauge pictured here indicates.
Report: **90** mmHg
